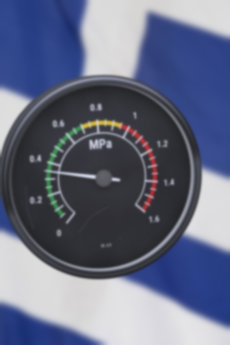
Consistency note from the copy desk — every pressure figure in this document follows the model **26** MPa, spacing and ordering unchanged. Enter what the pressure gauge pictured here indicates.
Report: **0.35** MPa
